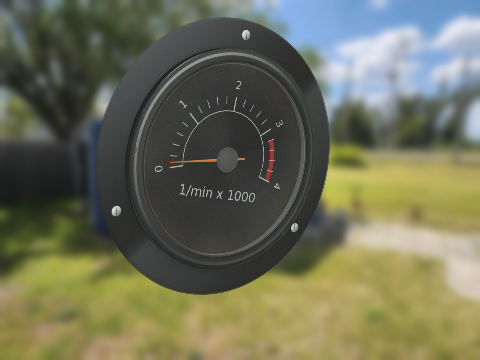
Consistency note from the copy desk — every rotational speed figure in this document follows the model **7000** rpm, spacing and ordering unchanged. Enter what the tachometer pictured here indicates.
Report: **100** rpm
